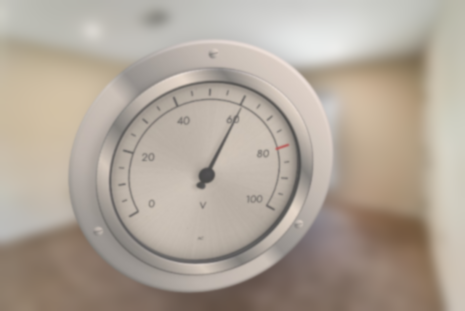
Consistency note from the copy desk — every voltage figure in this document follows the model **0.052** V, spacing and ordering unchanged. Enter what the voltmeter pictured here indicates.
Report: **60** V
